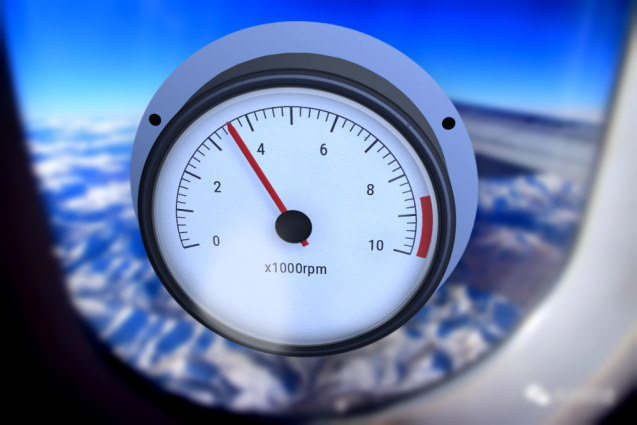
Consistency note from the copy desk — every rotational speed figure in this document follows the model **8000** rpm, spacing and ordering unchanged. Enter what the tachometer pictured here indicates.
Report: **3600** rpm
